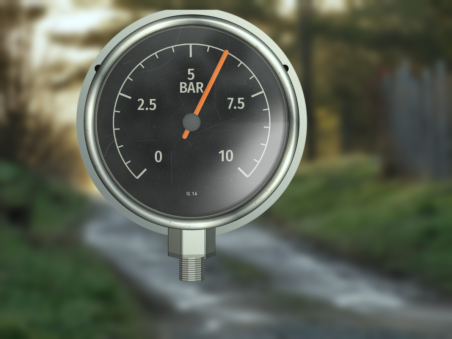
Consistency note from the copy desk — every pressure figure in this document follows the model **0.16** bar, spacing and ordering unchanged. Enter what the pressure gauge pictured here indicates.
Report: **6** bar
